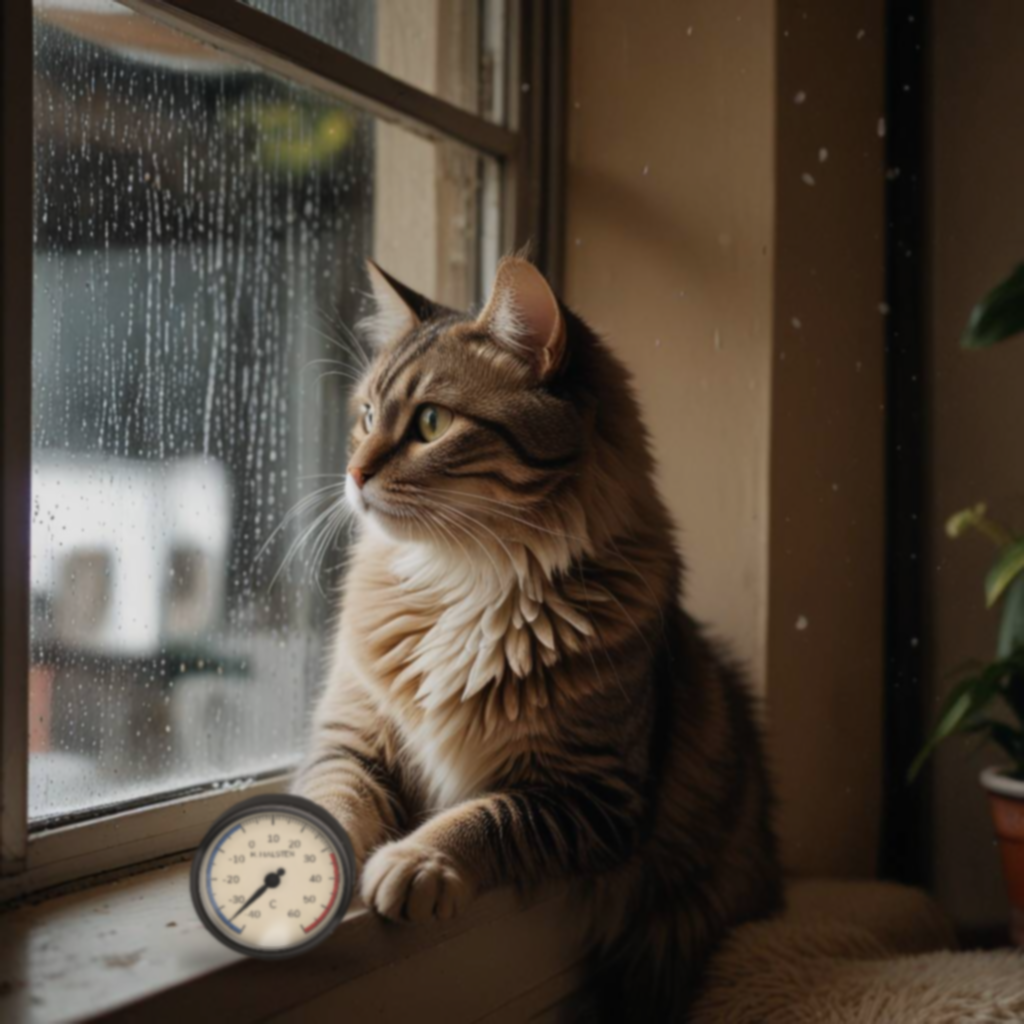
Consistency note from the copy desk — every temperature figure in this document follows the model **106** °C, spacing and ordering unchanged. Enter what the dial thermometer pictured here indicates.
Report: **-35** °C
